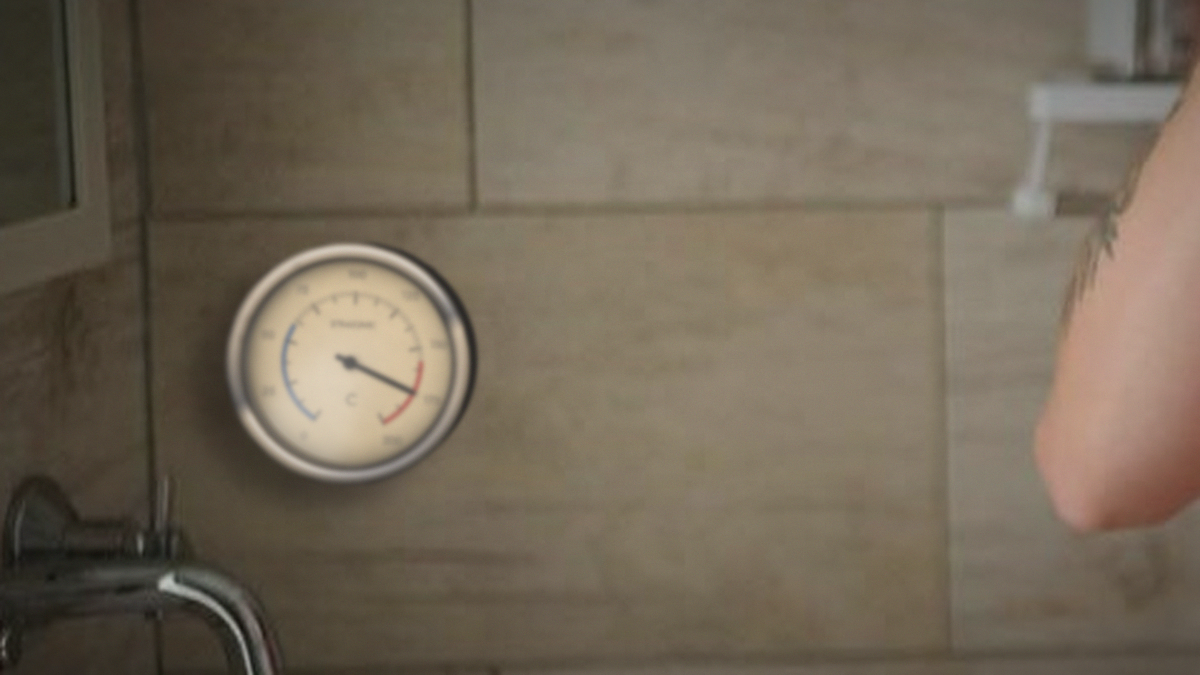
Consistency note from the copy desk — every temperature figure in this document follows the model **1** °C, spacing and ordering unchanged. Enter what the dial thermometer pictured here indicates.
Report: **175** °C
